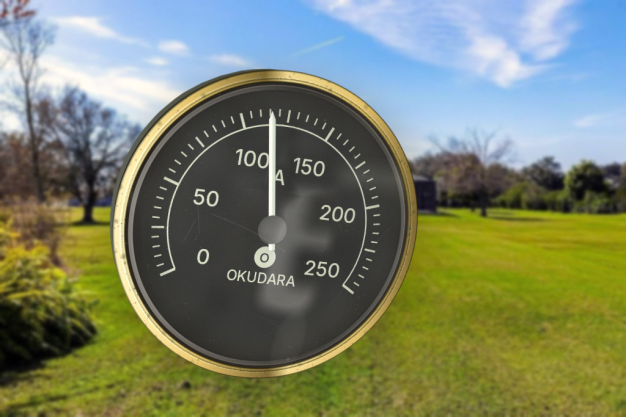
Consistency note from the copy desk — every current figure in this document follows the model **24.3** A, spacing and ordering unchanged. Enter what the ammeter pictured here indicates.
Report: **115** A
